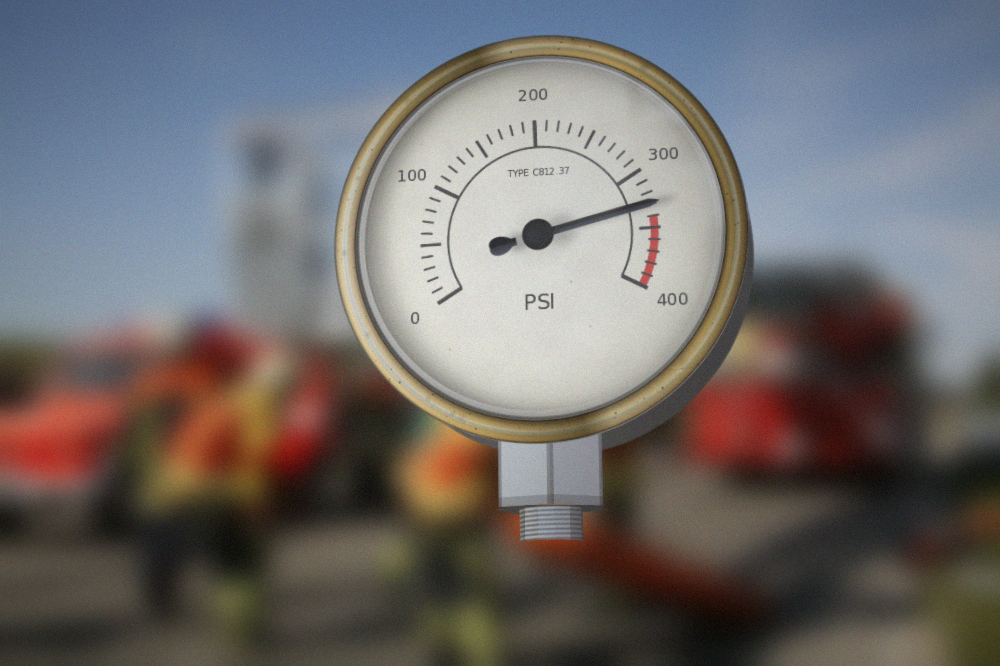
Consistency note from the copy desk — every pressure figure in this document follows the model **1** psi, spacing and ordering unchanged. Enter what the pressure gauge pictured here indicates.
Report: **330** psi
